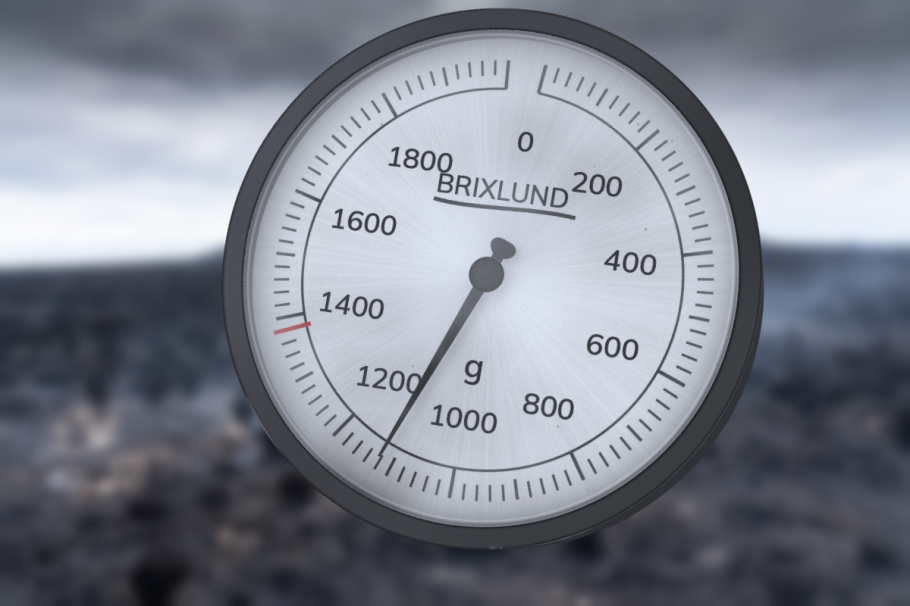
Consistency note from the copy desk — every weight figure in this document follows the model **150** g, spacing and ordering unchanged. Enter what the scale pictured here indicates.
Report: **1120** g
